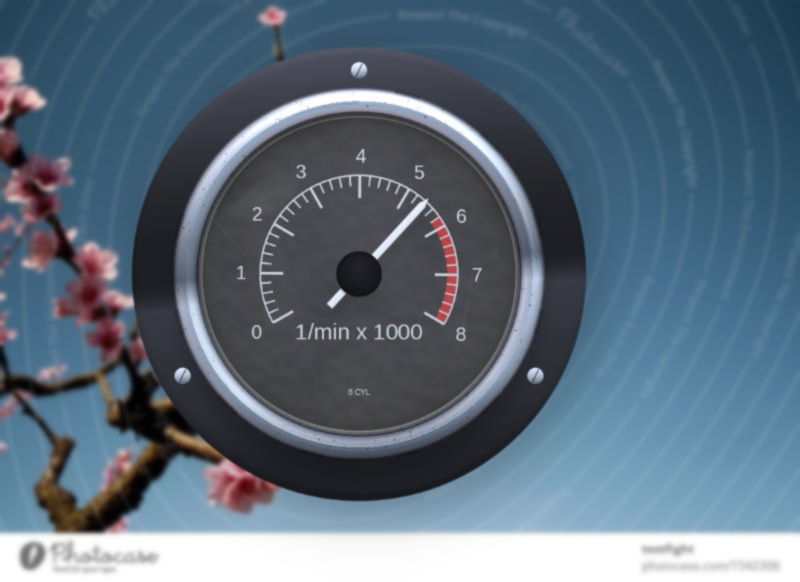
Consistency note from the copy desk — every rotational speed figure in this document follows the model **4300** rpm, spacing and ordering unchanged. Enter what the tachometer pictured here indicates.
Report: **5400** rpm
